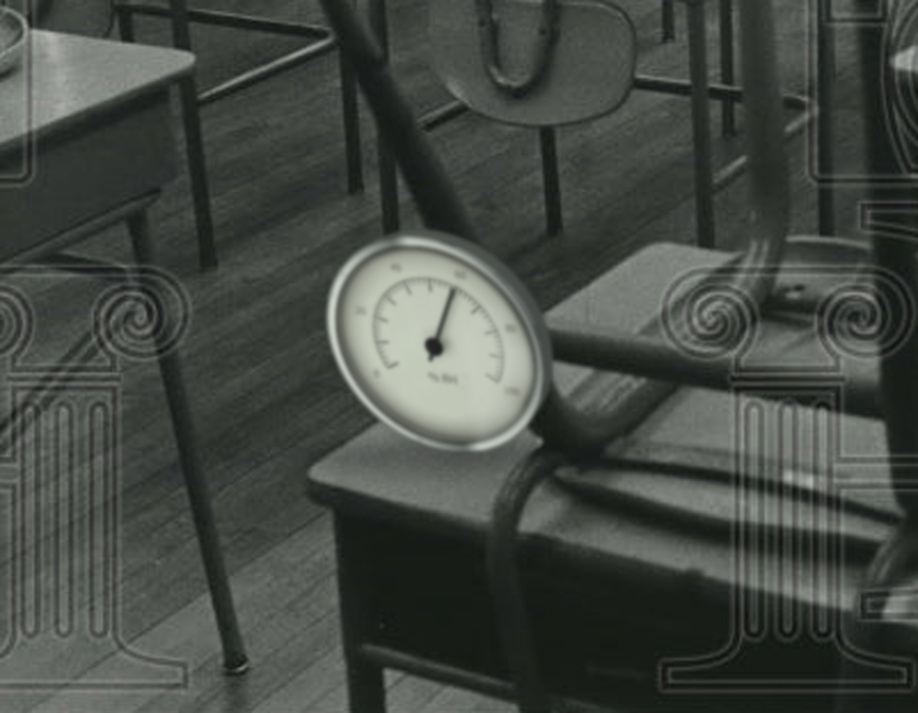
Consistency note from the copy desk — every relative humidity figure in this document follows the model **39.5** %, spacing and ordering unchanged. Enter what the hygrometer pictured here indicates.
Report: **60** %
